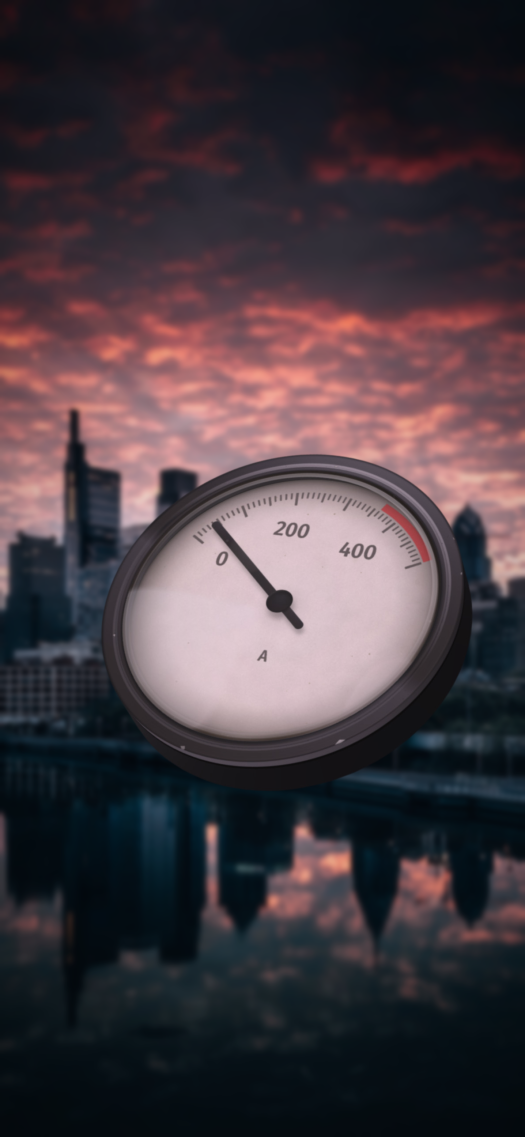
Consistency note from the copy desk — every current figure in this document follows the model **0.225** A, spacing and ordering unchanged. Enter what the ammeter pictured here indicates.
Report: **40** A
